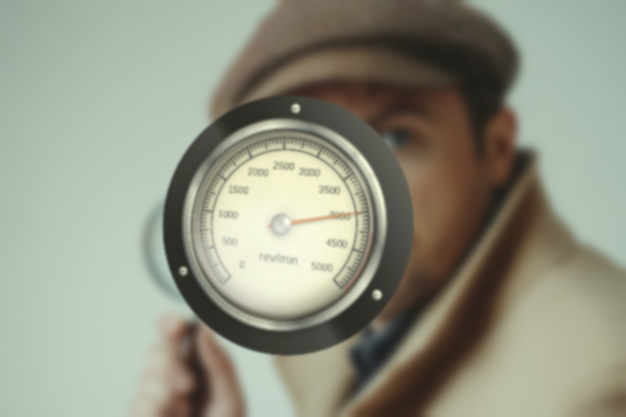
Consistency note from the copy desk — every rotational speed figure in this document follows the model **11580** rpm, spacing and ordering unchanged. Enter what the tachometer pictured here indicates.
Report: **4000** rpm
